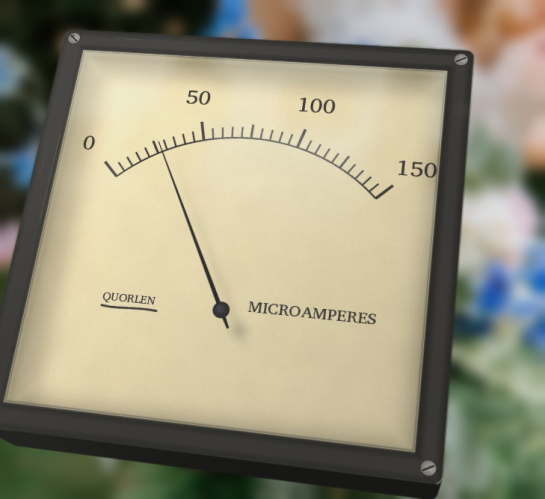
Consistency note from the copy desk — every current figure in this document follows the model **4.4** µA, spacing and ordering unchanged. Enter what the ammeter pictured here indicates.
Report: **27.5** µA
